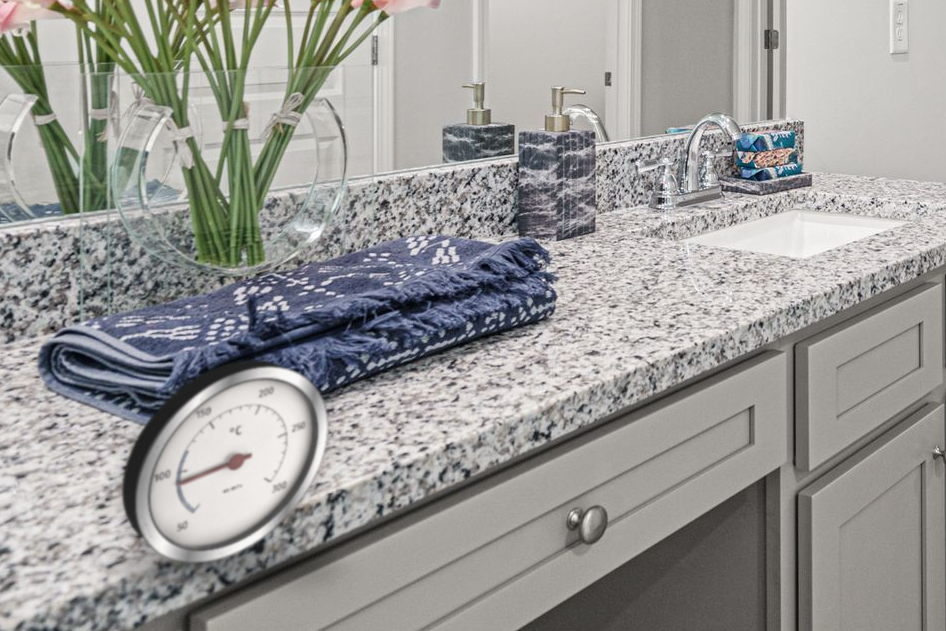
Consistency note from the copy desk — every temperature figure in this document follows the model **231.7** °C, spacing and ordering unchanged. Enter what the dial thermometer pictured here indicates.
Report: **90** °C
